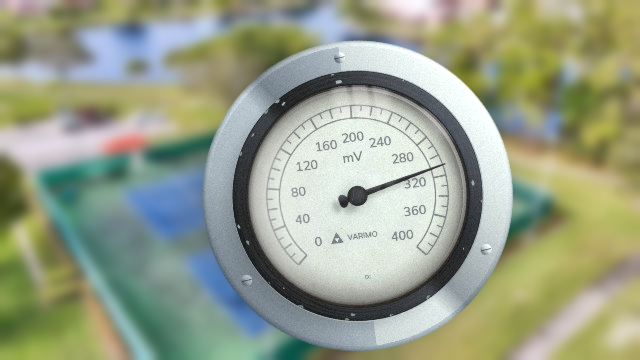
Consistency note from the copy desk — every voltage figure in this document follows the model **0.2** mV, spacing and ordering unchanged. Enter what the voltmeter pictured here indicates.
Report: **310** mV
